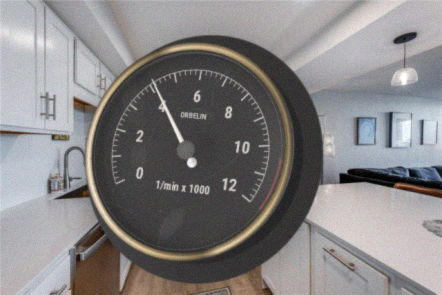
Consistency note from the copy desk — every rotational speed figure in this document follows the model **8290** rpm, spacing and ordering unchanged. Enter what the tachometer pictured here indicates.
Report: **4200** rpm
